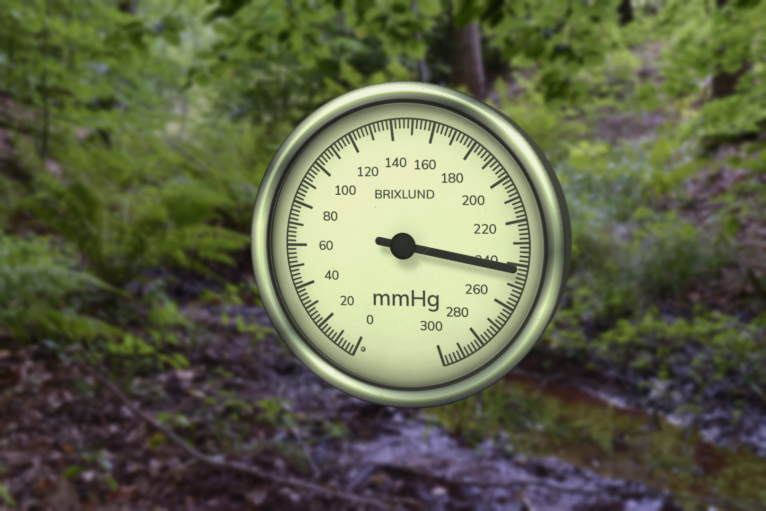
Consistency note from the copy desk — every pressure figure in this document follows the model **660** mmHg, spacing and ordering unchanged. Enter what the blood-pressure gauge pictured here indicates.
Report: **242** mmHg
